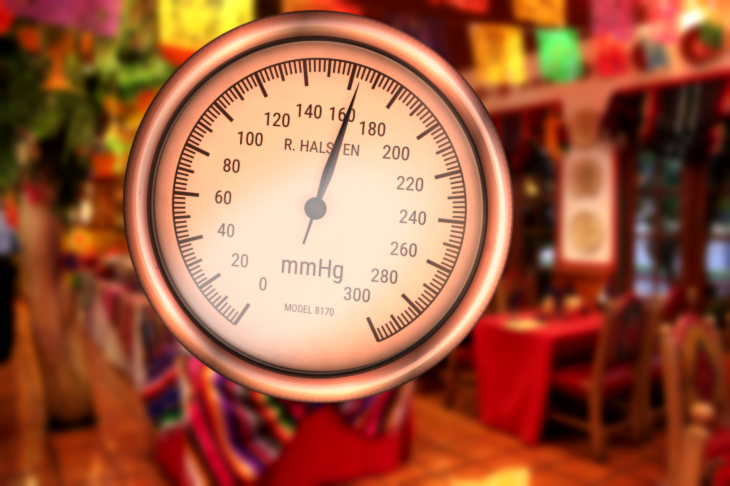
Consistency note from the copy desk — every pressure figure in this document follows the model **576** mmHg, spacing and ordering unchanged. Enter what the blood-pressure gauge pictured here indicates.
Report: **164** mmHg
